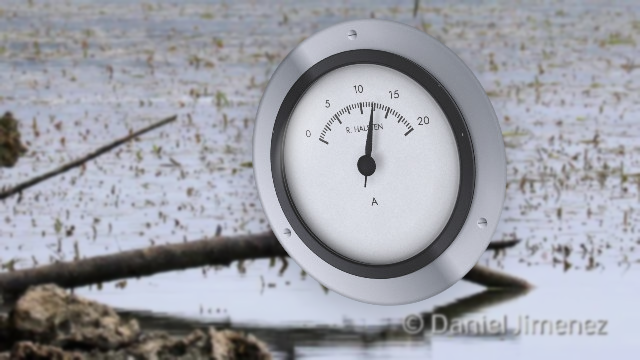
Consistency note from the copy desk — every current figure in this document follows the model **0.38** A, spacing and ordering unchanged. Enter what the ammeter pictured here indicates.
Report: **12.5** A
